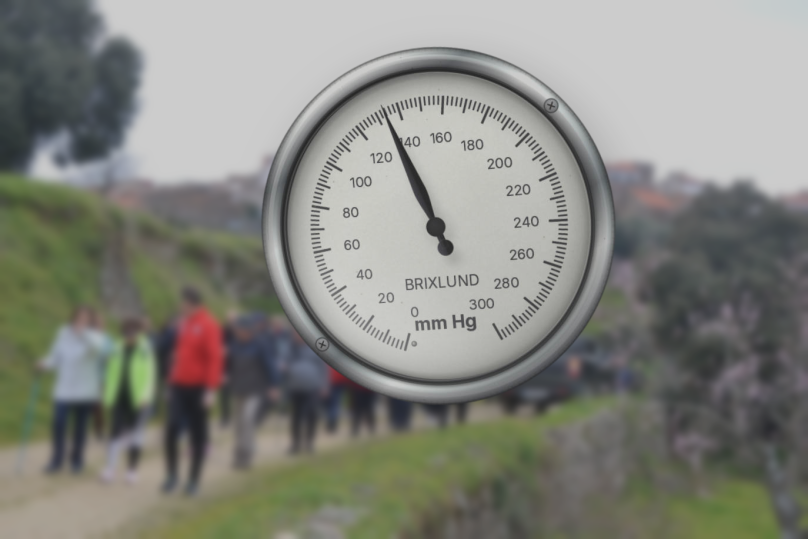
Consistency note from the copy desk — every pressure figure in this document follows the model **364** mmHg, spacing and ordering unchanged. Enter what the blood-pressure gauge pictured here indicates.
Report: **134** mmHg
